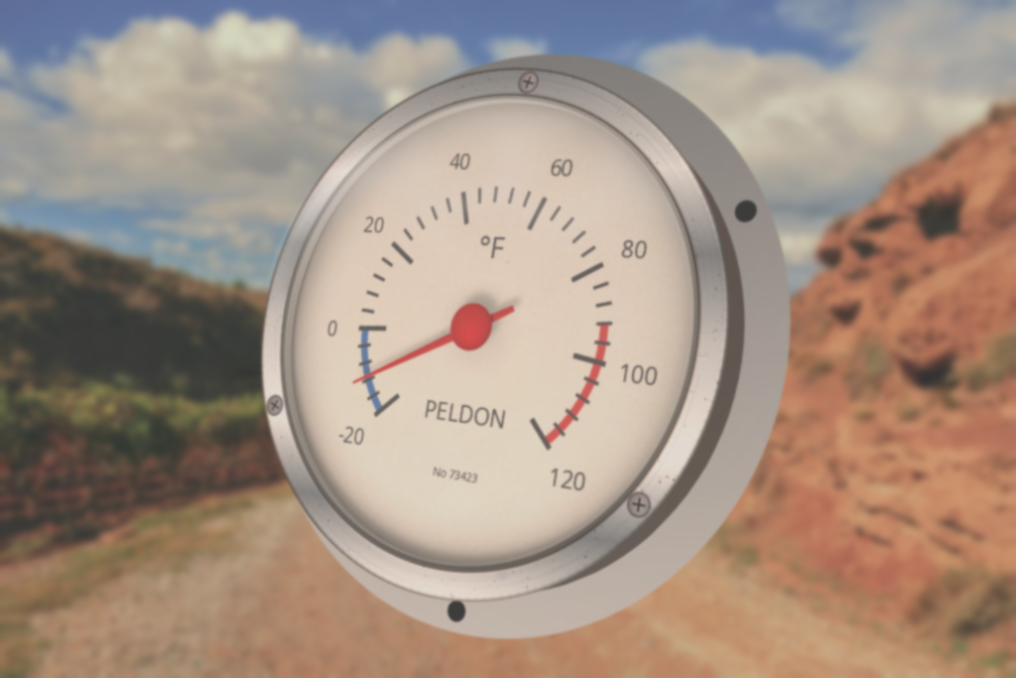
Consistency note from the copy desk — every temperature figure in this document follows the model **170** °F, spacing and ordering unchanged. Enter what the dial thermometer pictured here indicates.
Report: **-12** °F
